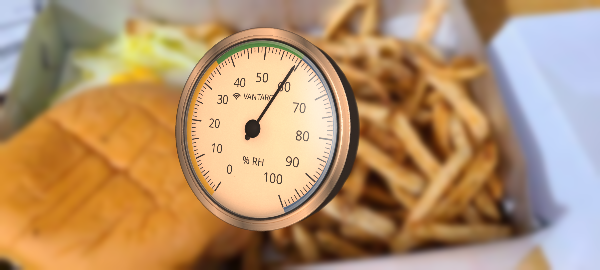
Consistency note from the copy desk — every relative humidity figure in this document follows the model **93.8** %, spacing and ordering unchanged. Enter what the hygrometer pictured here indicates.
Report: **60** %
